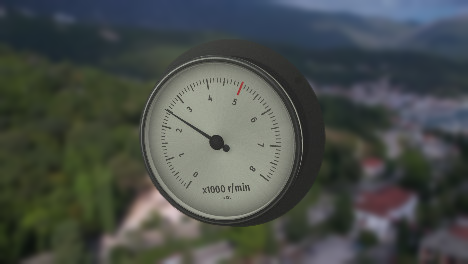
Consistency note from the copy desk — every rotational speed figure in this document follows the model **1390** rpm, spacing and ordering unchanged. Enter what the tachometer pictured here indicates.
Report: **2500** rpm
